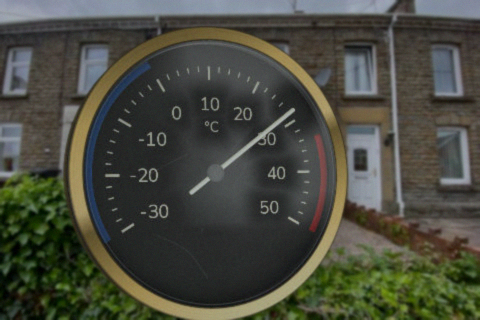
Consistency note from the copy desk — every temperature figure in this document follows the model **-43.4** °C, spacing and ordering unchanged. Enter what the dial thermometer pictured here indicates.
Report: **28** °C
